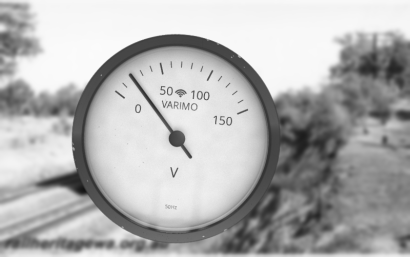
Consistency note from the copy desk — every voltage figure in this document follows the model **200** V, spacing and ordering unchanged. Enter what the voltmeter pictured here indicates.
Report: **20** V
